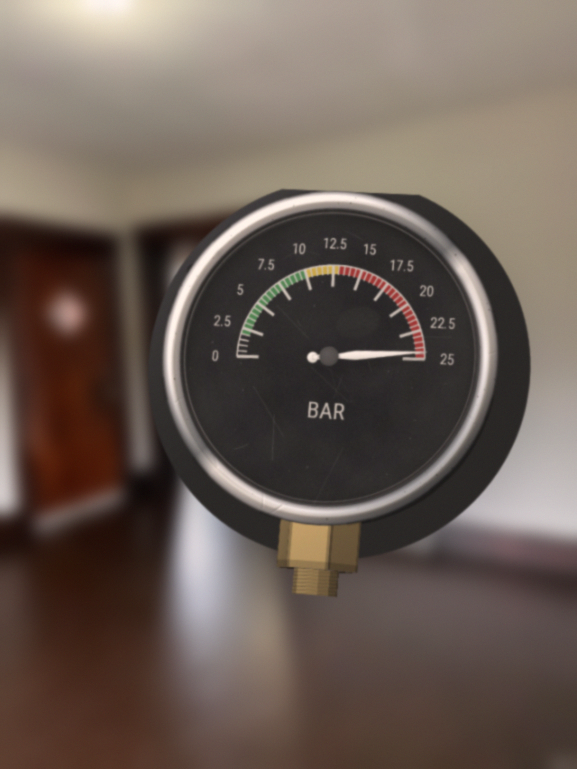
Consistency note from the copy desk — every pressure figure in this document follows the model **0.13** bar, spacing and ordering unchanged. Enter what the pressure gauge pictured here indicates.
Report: **24.5** bar
